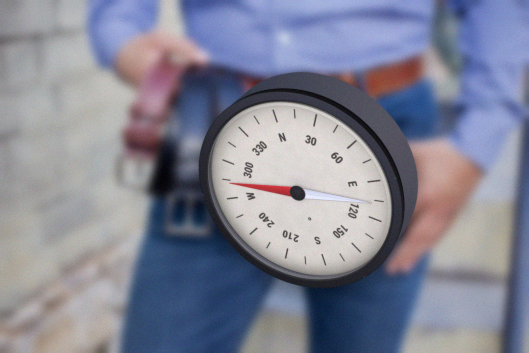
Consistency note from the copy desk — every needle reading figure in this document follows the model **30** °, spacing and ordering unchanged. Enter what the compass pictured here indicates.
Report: **285** °
